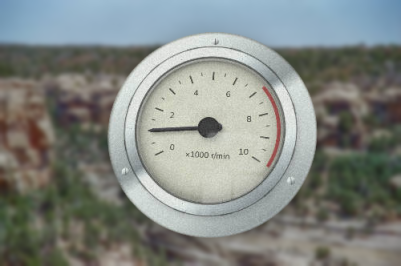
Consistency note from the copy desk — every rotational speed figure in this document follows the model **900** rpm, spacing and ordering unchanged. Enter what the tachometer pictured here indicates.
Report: **1000** rpm
